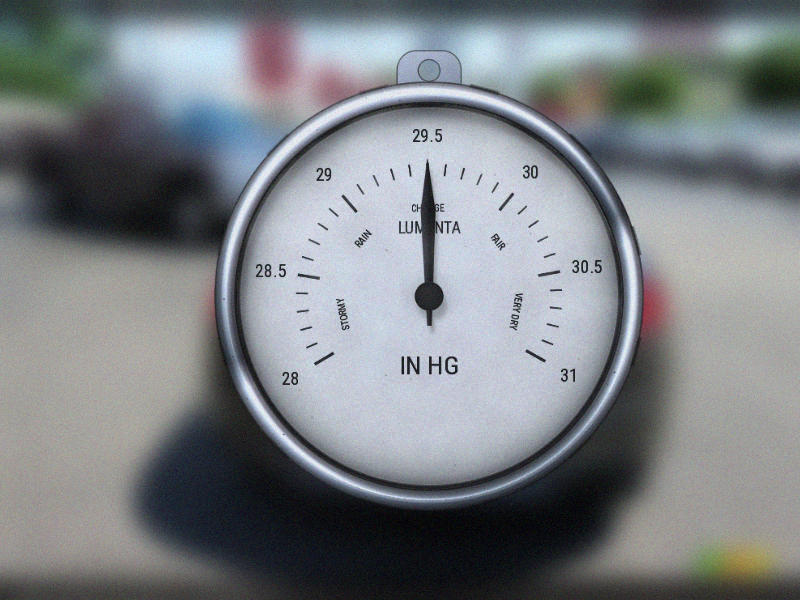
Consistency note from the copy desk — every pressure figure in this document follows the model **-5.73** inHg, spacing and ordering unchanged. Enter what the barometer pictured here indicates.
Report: **29.5** inHg
